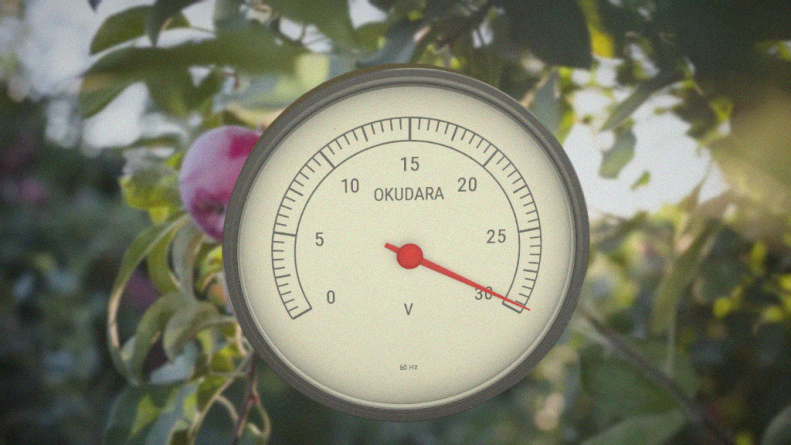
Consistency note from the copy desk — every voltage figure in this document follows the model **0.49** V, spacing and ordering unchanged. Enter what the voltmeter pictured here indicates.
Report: **29.5** V
